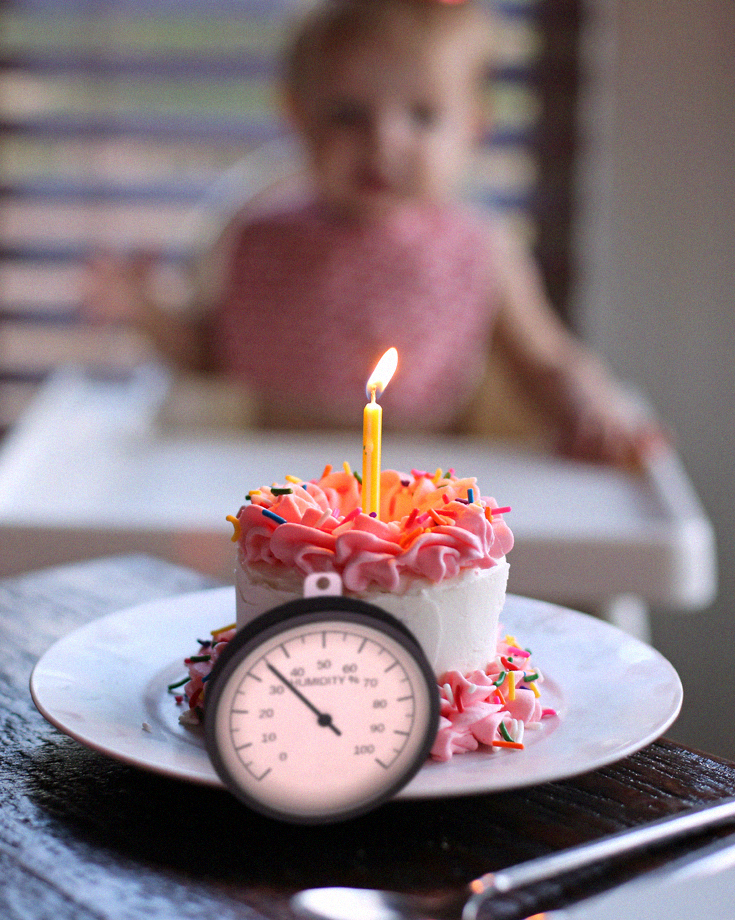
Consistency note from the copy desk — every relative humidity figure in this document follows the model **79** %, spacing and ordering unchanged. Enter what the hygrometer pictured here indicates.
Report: **35** %
